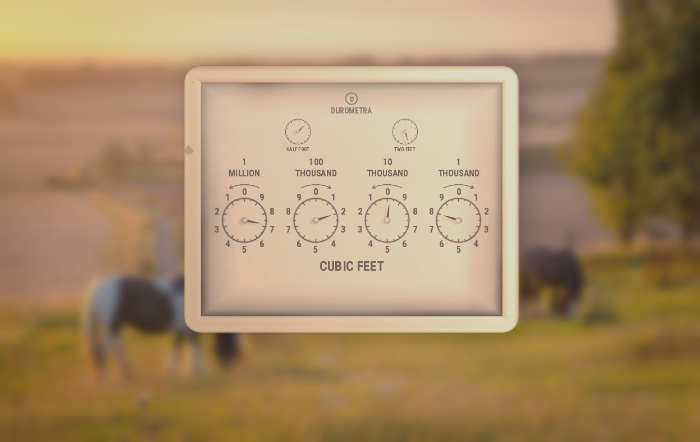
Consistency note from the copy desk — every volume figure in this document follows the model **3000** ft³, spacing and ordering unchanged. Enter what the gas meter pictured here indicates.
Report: **719800** ft³
